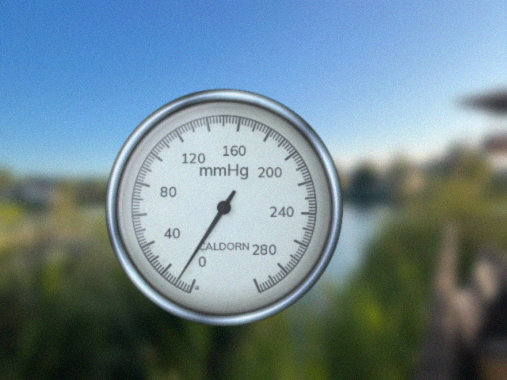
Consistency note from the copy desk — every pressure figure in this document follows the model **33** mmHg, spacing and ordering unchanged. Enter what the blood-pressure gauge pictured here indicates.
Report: **10** mmHg
